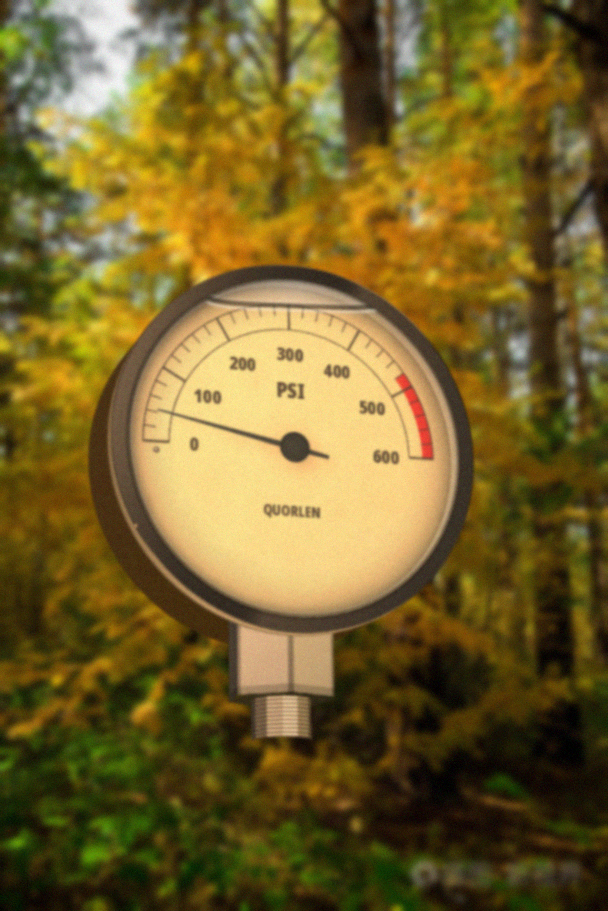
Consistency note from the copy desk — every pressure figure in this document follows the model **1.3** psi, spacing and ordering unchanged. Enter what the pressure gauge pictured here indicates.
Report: **40** psi
